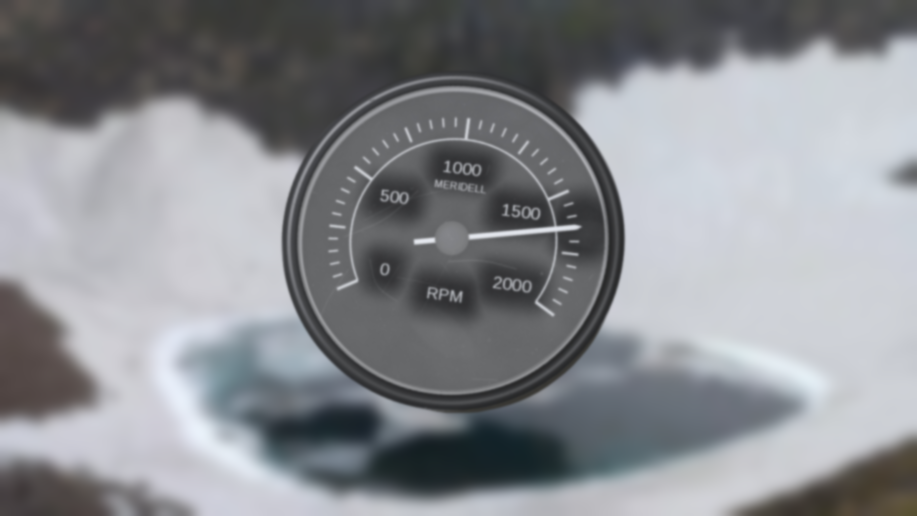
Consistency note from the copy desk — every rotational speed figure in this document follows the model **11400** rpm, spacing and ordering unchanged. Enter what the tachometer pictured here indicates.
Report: **1650** rpm
